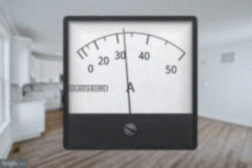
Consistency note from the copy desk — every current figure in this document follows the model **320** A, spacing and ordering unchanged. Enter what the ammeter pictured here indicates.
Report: **32.5** A
